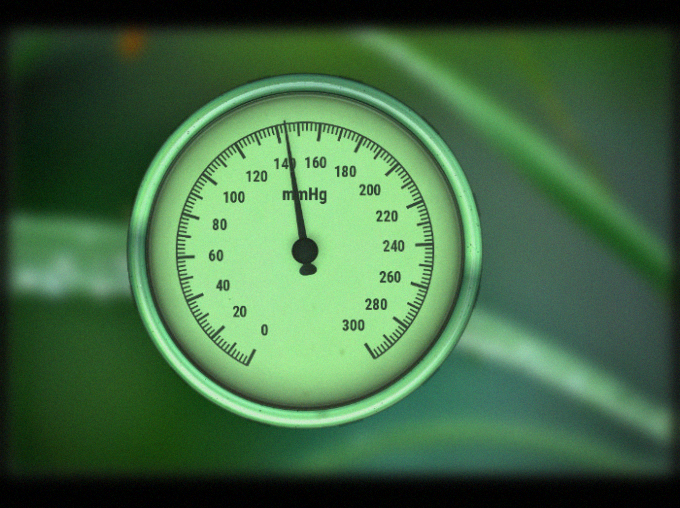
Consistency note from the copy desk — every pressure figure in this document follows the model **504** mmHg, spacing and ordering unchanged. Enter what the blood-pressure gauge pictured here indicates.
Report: **144** mmHg
